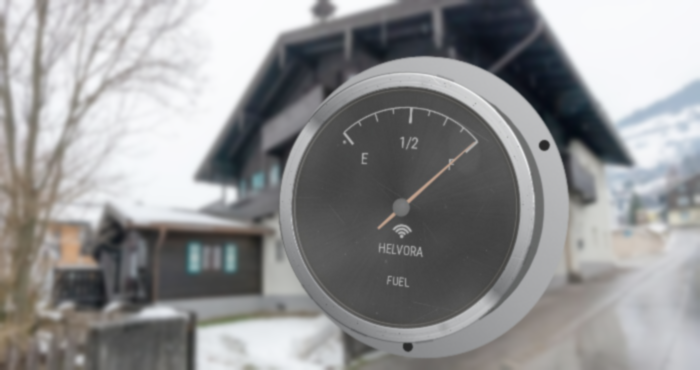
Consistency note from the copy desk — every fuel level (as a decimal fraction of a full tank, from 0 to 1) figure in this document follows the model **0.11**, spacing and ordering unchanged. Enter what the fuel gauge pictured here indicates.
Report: **1**
